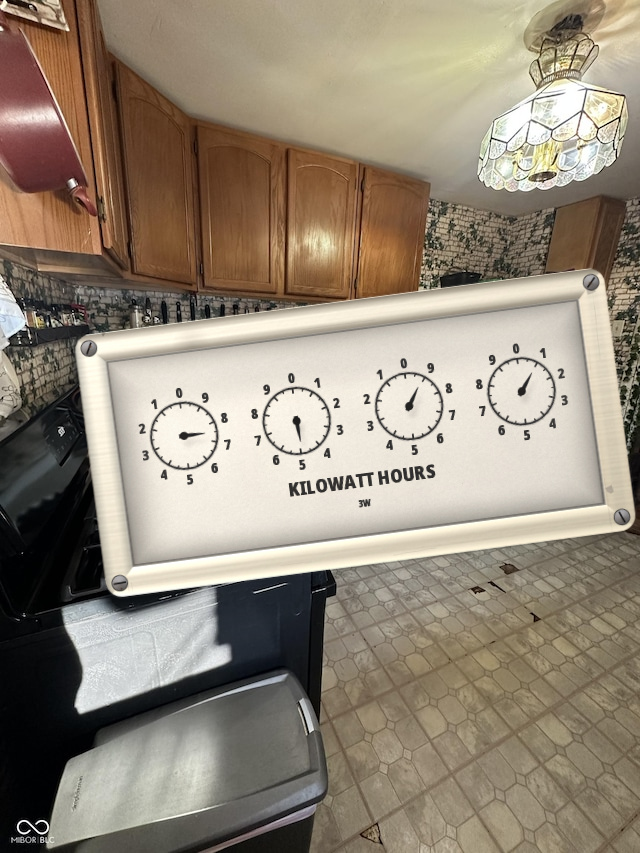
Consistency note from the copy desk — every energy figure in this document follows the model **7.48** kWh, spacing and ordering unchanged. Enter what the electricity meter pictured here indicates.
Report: **7491** kWh
